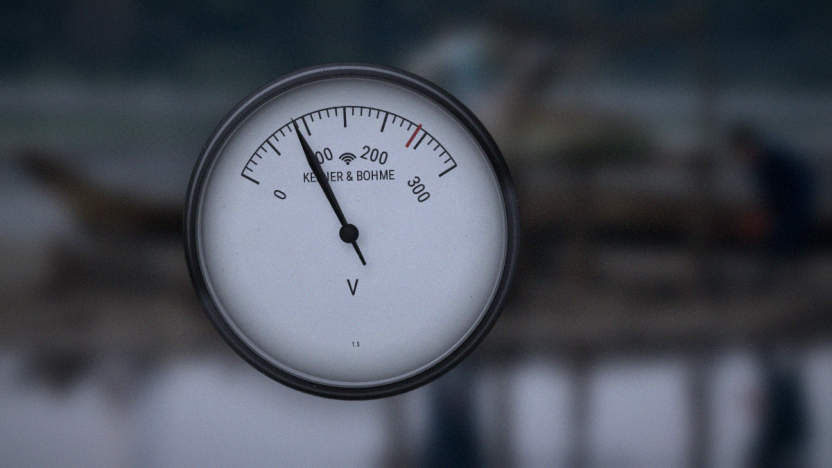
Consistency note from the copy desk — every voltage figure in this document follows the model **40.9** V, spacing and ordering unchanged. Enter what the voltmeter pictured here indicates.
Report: **90** V
